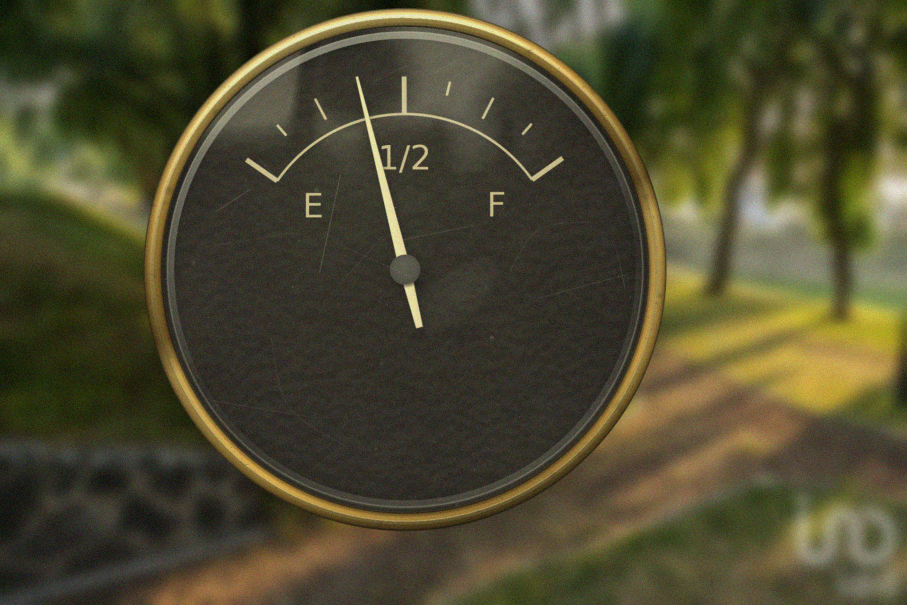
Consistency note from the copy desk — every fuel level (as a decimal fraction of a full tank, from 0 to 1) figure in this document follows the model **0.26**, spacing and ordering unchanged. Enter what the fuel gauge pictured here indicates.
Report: **0.375**
